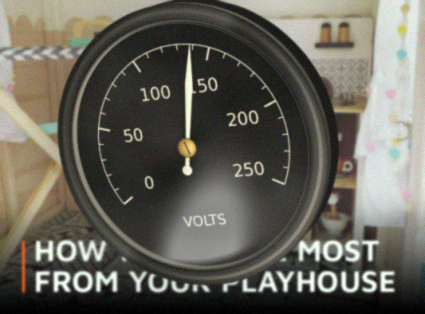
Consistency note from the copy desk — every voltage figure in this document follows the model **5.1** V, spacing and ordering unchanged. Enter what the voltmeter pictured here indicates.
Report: **140** V
